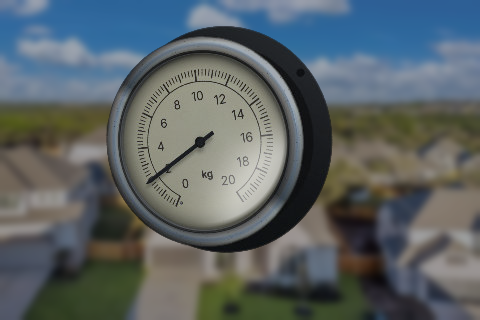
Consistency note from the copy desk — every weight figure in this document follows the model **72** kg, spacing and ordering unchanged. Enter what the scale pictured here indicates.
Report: **2** kg
